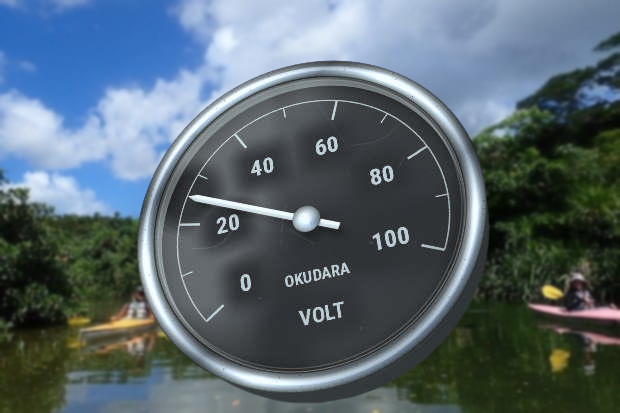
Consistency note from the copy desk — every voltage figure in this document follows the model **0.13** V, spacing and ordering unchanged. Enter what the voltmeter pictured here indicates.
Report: **25** V
